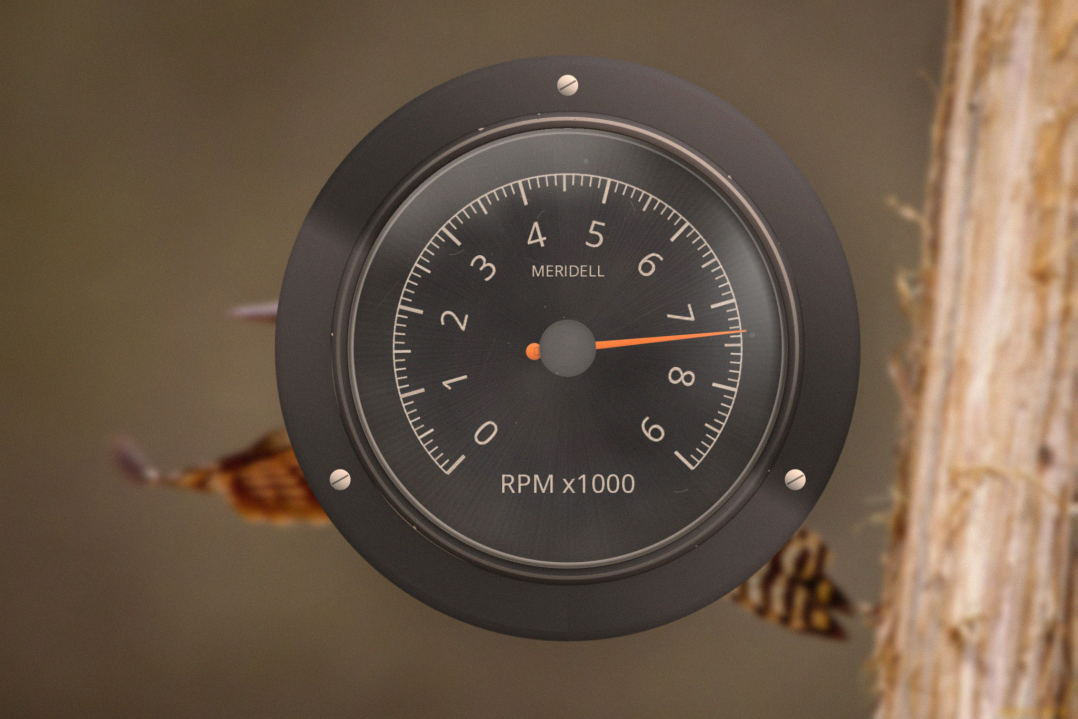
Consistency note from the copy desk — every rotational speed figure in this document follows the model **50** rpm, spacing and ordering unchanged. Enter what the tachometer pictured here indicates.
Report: **7350** rpm
